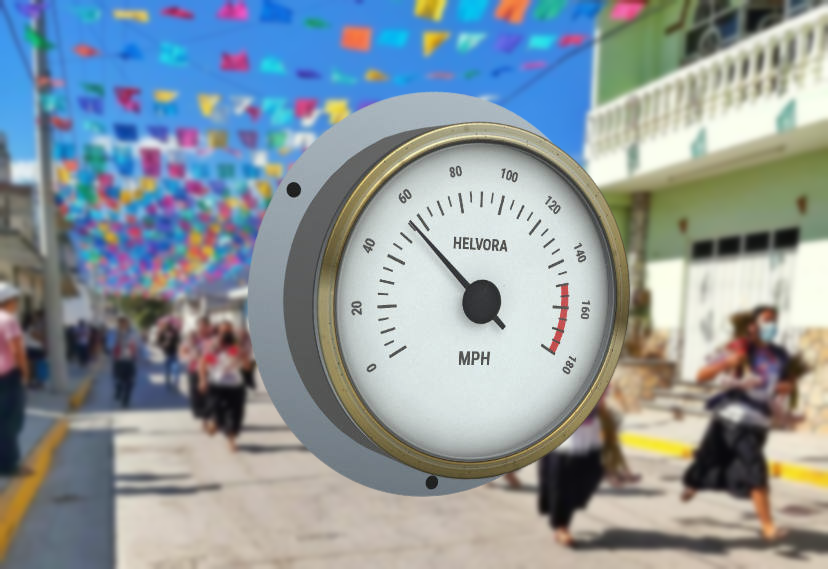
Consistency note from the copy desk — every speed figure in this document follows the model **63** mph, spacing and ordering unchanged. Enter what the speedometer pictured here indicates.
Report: **55** mph
